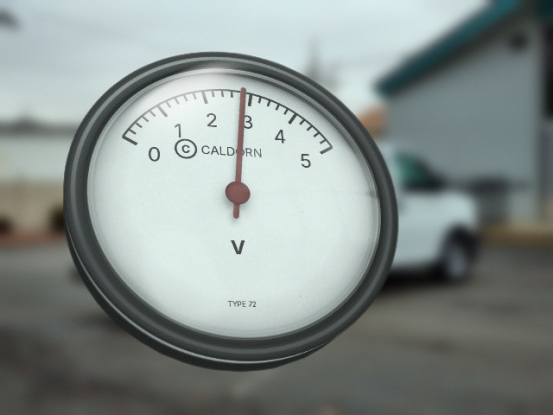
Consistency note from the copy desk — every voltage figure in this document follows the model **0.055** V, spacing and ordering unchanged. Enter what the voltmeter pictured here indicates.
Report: **2.8** V
